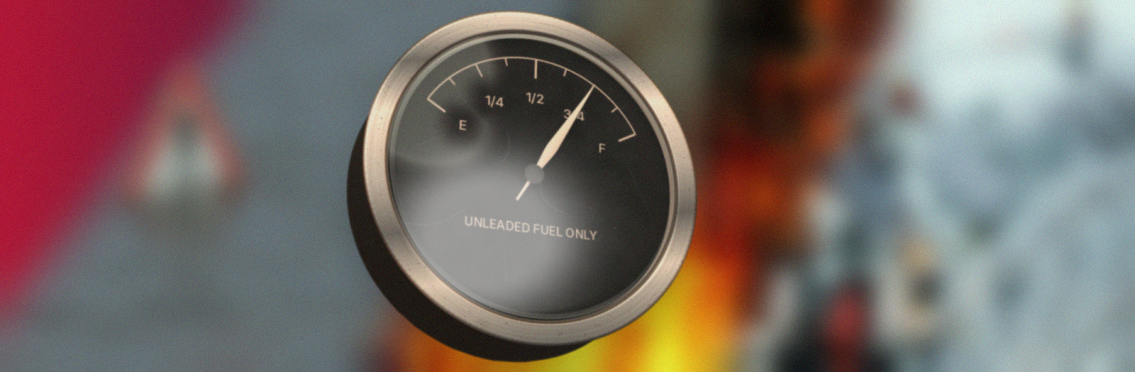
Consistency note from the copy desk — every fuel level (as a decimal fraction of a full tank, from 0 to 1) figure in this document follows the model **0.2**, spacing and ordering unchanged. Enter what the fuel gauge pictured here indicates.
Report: **0.75**
